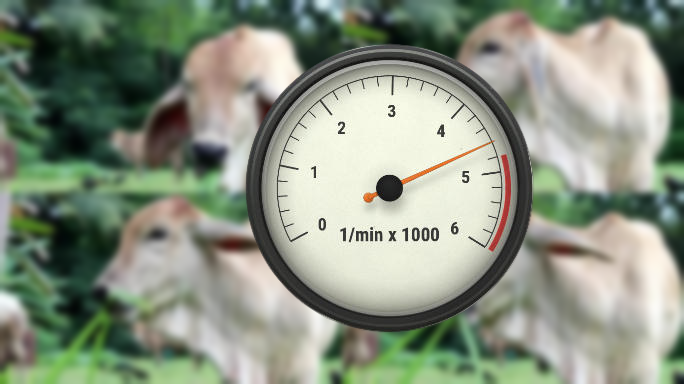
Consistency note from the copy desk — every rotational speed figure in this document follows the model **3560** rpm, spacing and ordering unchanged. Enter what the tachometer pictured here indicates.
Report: **4600** rpm
